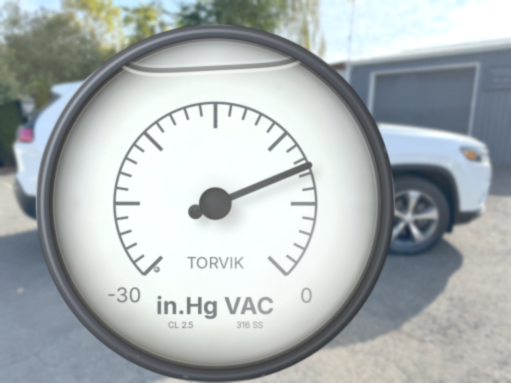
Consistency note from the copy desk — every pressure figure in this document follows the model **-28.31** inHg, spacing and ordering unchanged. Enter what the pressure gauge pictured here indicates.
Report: **-7.5** inHg
